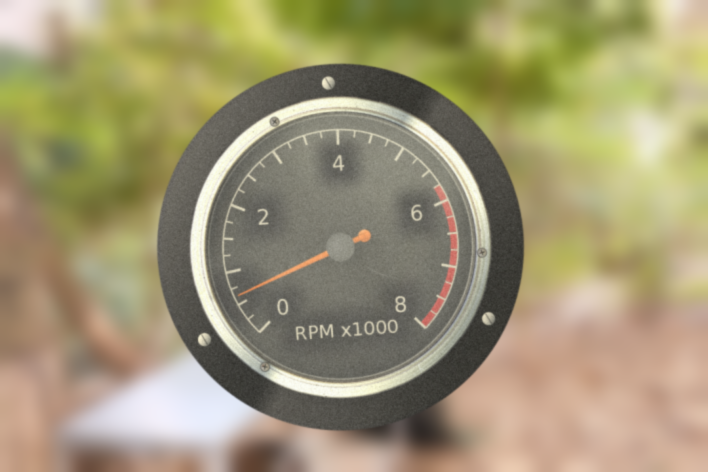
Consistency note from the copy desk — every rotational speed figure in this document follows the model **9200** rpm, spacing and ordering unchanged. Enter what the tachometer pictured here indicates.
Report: **625** rpm
